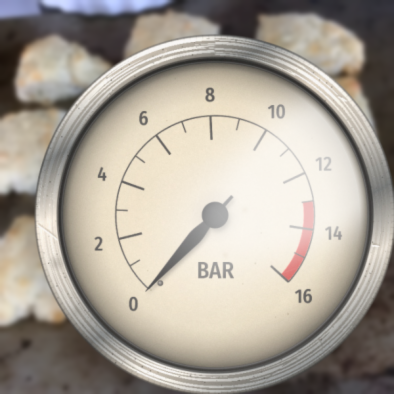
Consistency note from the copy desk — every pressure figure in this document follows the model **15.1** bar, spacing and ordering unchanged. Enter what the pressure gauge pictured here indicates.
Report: **0** bar
